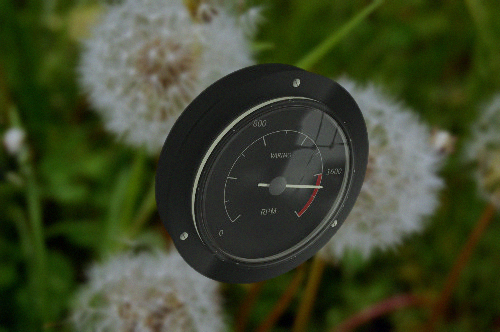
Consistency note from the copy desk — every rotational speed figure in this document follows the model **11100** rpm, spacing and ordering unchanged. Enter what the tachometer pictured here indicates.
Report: **1700** rpm
